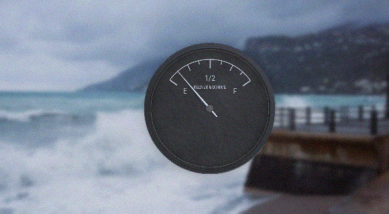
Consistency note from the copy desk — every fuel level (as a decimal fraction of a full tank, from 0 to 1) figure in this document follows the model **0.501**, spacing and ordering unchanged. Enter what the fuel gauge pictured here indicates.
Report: **0.125**
